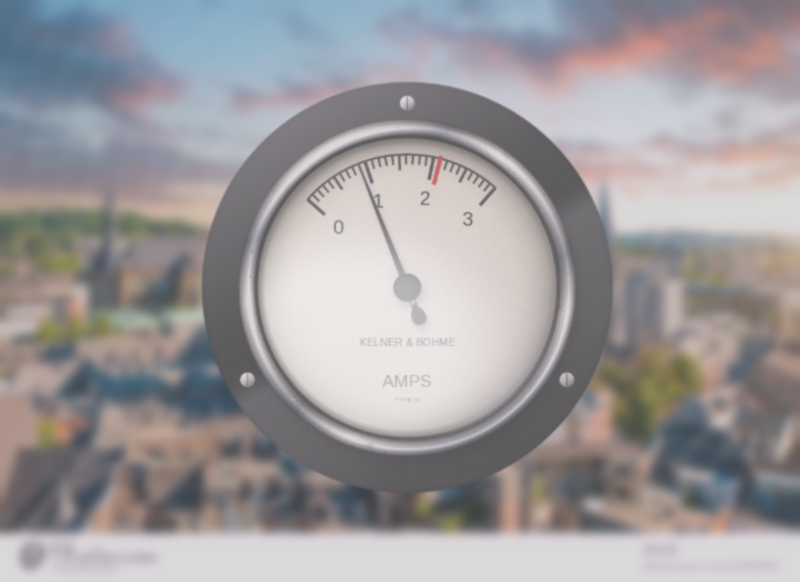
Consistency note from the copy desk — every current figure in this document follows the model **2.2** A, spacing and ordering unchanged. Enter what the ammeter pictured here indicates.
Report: **0.9** A
